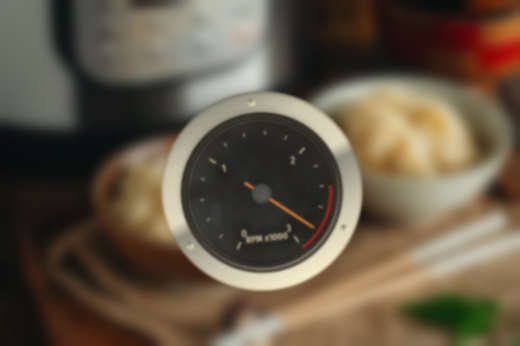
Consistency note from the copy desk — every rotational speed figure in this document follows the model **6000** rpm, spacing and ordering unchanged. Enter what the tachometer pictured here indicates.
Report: **2800** rpm
